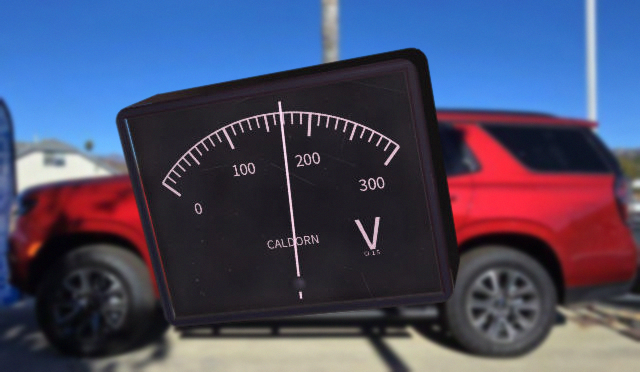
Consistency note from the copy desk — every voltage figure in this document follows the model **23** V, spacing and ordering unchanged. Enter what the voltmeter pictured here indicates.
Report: **170** V
